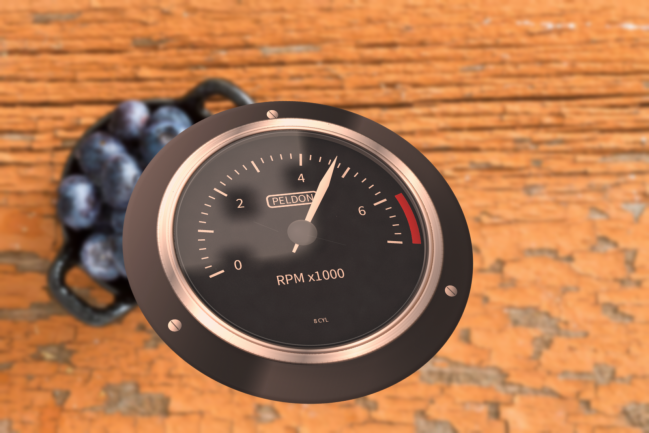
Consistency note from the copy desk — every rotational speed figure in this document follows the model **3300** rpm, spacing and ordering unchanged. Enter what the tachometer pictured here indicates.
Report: **4700** rpm
